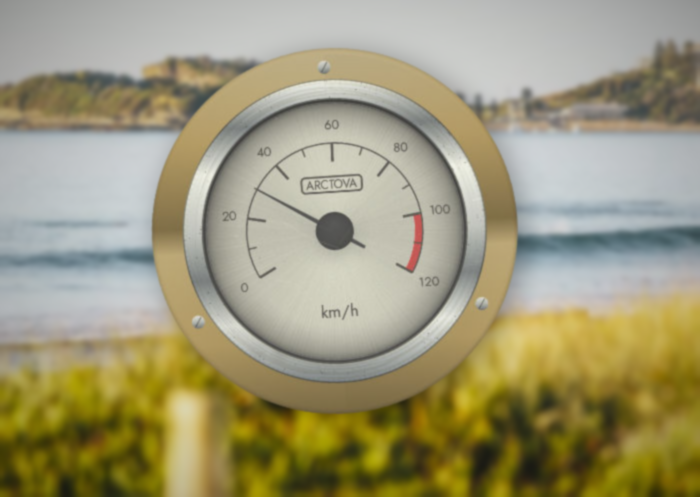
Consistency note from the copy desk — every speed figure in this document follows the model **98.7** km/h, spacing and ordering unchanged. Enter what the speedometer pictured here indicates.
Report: **30** km/h
